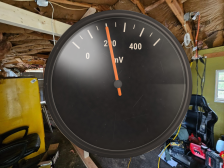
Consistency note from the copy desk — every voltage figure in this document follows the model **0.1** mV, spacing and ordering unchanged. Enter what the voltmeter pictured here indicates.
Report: **200** mV
